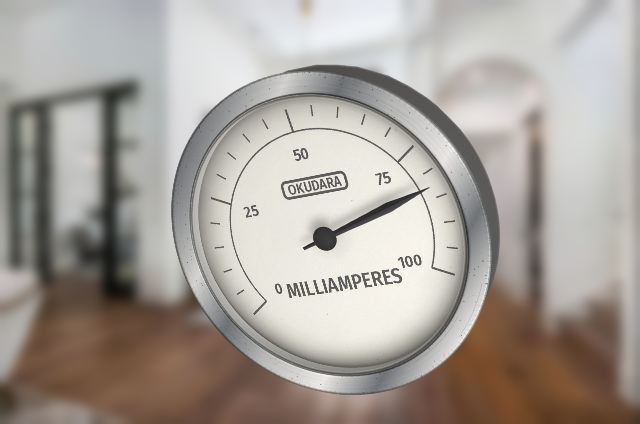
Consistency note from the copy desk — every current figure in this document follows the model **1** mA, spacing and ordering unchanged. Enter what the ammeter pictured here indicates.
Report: **82.5** mA
